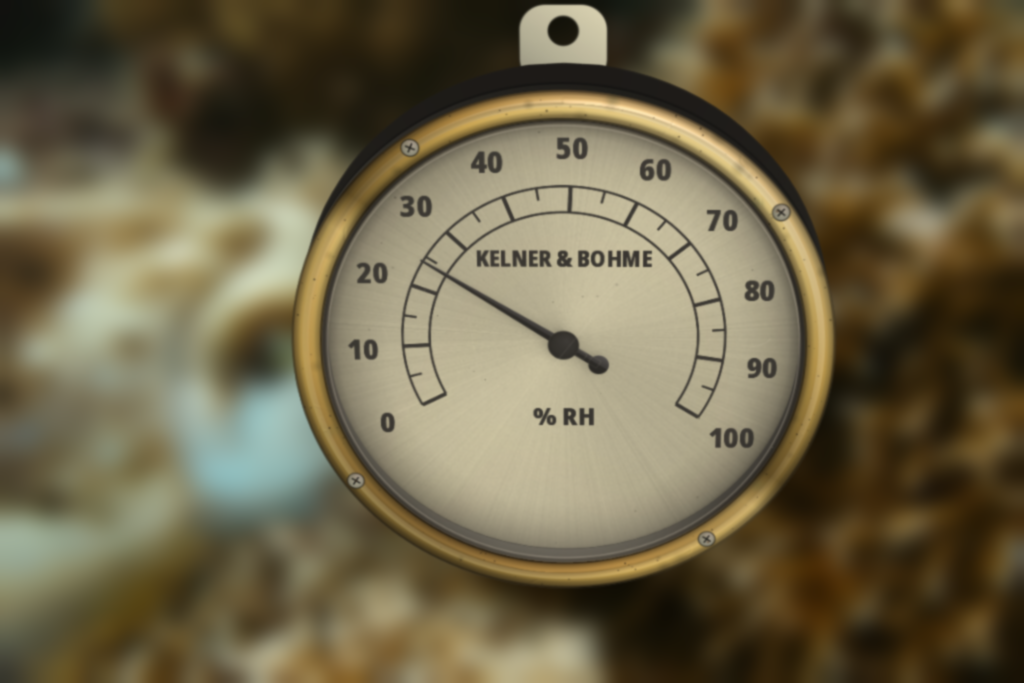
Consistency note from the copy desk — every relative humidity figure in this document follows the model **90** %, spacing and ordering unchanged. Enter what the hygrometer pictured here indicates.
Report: **25** %
